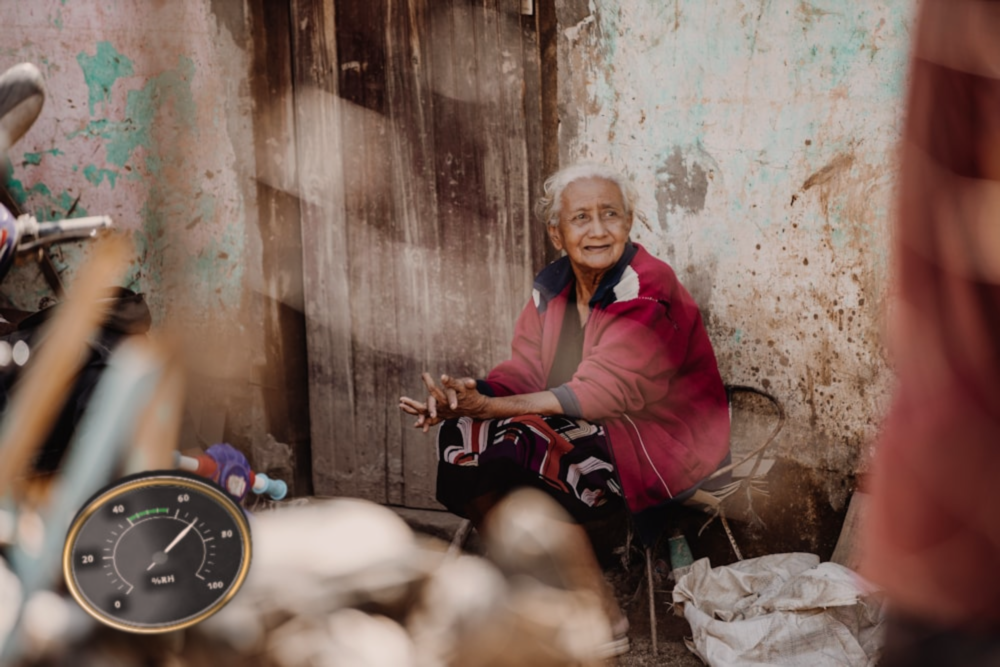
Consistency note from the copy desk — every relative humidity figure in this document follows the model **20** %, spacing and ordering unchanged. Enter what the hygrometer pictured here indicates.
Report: **68** %
